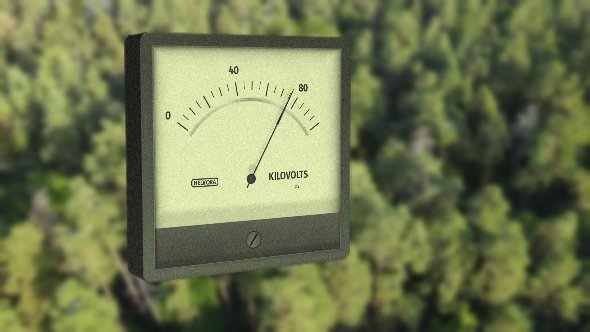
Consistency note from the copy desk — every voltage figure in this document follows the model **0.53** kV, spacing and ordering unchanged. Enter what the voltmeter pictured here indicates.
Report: **75** kV
